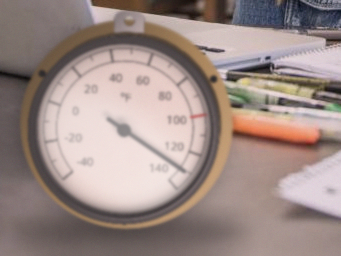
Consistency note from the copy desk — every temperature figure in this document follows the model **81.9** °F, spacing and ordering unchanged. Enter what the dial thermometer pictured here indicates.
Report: **130** °F
